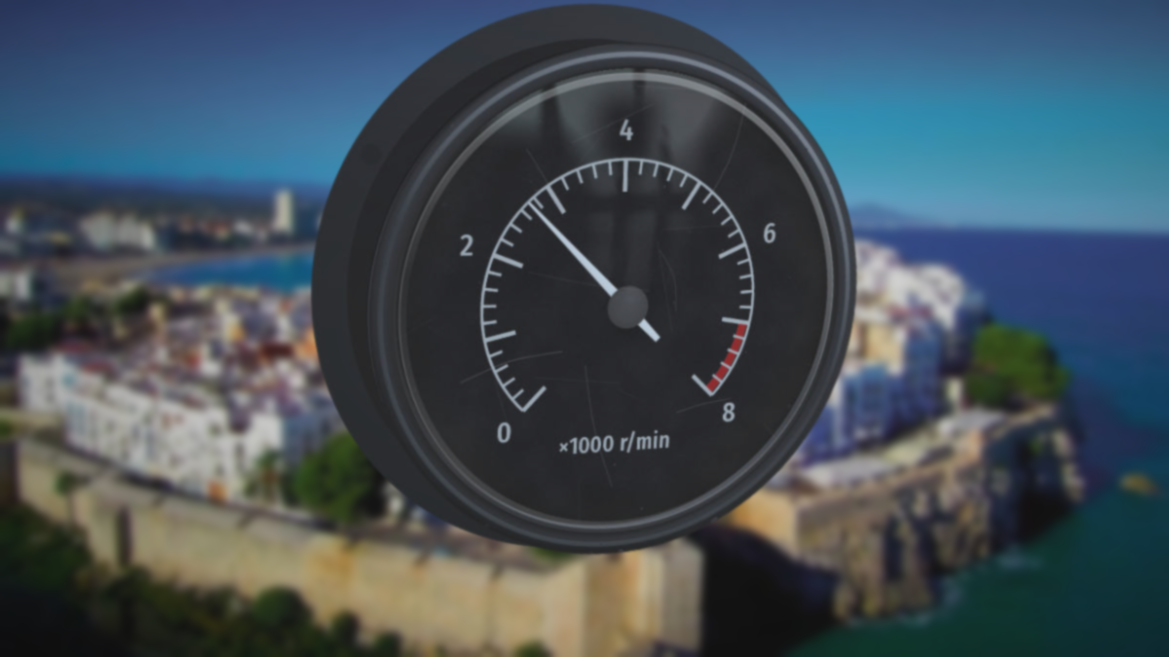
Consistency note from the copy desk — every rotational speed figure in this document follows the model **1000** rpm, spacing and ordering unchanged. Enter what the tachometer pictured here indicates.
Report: **2700** rpm
